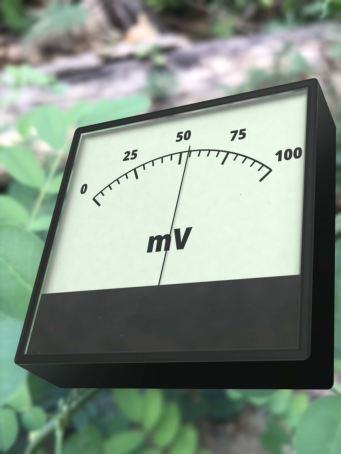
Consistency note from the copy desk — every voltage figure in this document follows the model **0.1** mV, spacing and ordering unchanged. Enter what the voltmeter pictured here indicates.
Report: **55** mV
